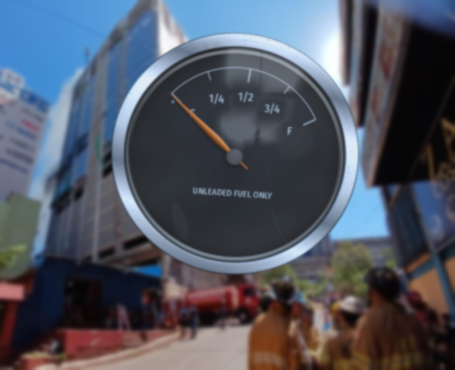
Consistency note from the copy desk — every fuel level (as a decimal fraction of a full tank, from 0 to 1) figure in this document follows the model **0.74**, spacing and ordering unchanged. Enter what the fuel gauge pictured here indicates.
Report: **0**
